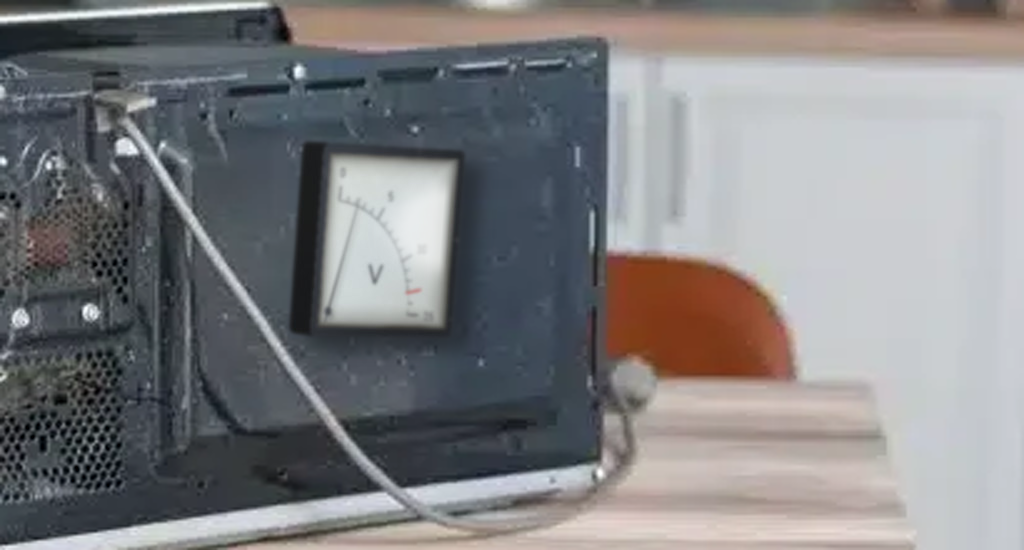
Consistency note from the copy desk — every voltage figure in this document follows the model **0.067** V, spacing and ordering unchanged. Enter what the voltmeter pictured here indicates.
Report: **2** V
